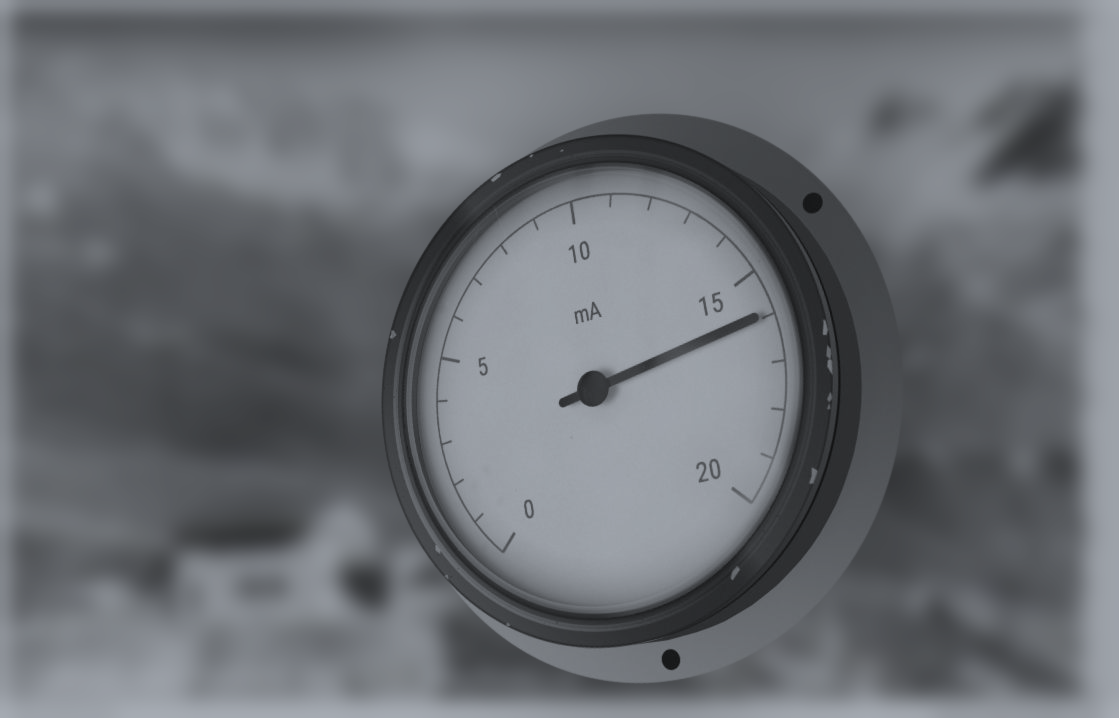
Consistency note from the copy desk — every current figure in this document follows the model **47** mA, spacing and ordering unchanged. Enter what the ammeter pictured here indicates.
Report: **16** mA
